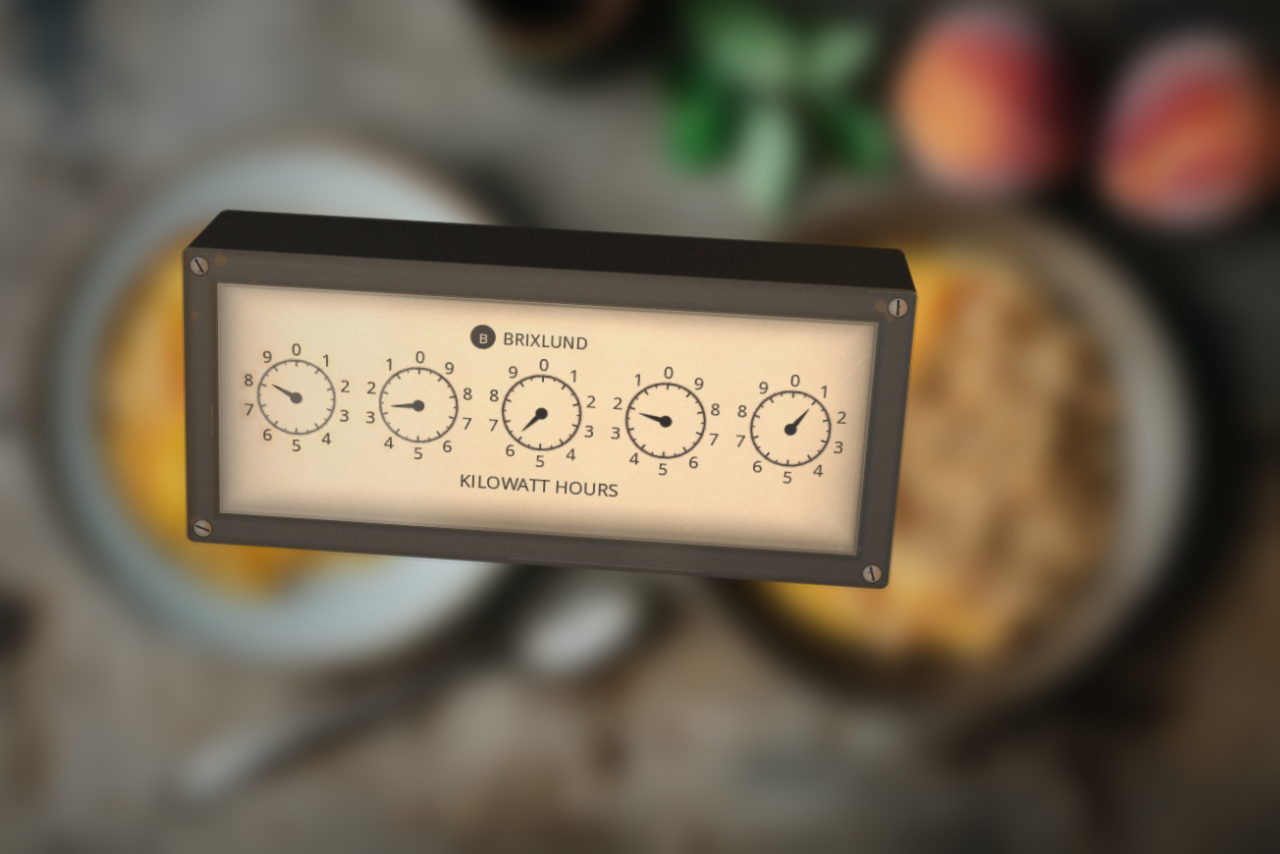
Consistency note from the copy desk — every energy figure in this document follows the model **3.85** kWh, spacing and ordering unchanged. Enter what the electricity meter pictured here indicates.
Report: **82621** kWh
